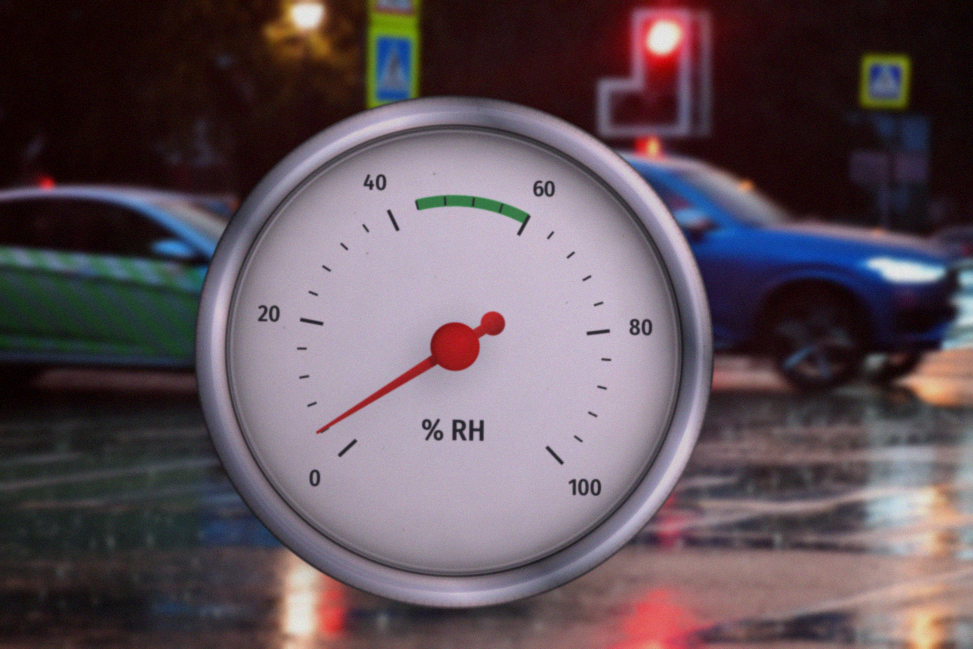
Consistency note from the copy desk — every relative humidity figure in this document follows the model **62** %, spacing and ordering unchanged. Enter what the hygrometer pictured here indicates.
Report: **4** %
